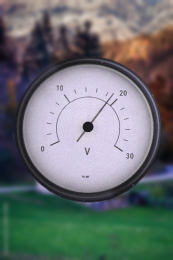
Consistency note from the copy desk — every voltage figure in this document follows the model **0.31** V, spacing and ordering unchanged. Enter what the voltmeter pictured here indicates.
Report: **19** V
